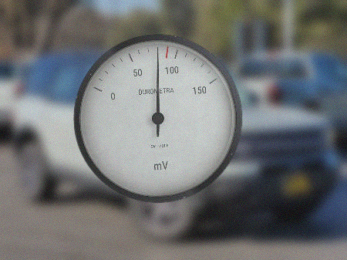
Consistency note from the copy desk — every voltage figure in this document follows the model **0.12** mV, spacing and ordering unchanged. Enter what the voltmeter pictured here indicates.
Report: **80** mV
